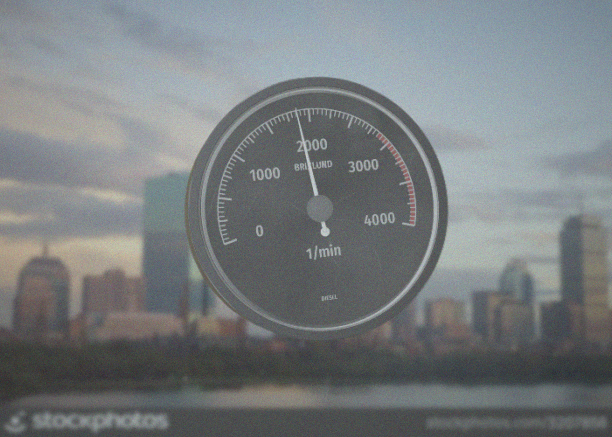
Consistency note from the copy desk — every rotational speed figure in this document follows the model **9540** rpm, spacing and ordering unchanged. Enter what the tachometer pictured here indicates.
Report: **1850** rpm
